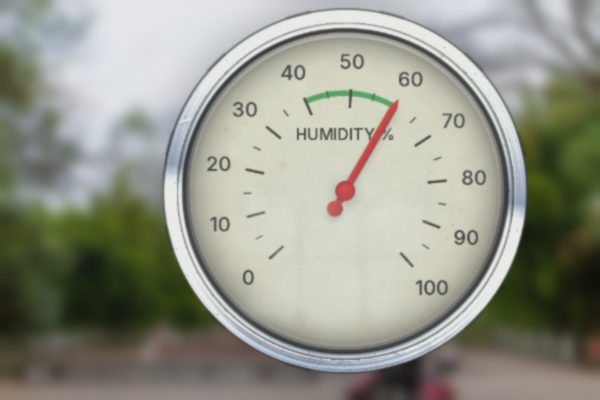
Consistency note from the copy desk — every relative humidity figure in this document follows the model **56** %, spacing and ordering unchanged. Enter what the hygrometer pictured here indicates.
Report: **60** %
